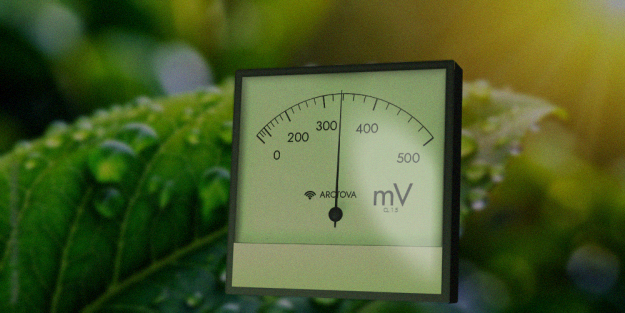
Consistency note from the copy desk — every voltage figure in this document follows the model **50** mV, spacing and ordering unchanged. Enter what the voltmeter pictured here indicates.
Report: **340** mV
